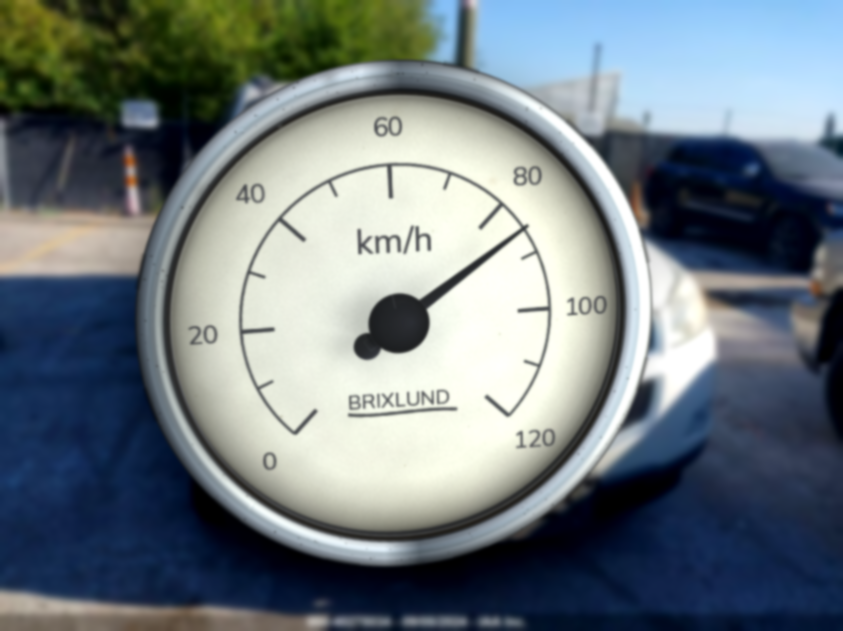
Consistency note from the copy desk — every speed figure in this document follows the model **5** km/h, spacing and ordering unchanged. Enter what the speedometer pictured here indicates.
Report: **85** km/h
